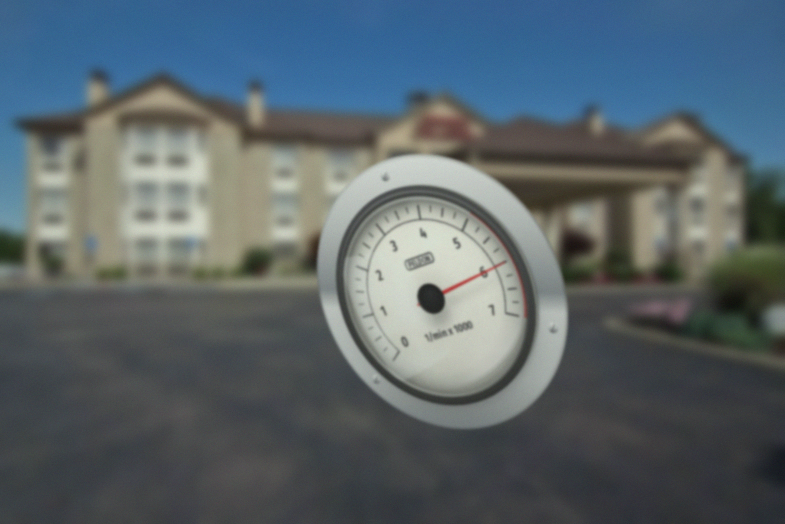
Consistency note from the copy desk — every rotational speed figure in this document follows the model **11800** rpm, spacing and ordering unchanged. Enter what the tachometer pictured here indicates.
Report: **6000** rpm
